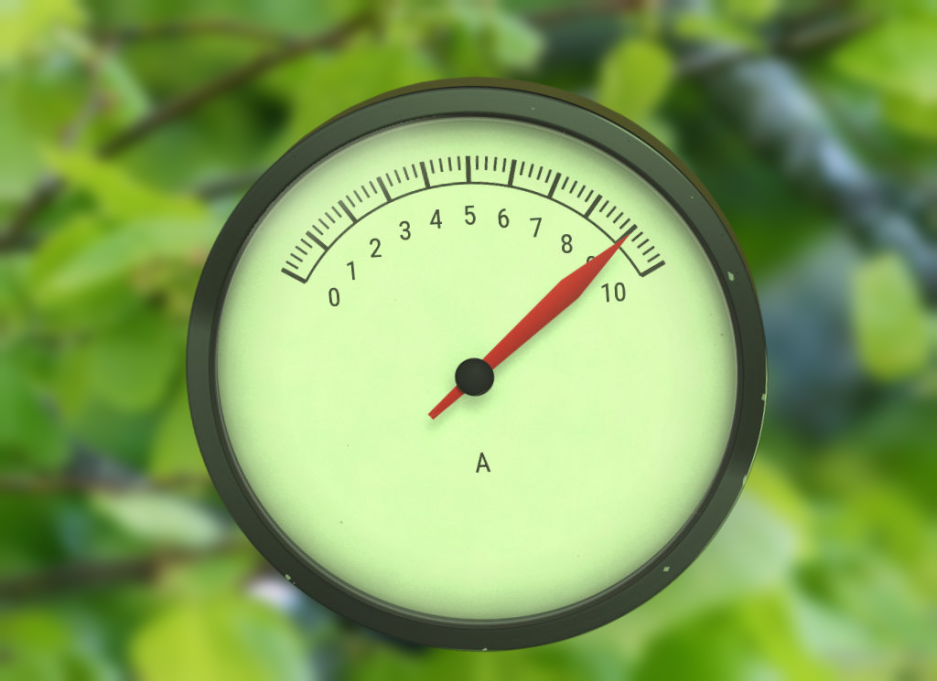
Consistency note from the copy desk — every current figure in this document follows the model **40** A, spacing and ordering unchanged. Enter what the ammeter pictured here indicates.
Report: **9** A
